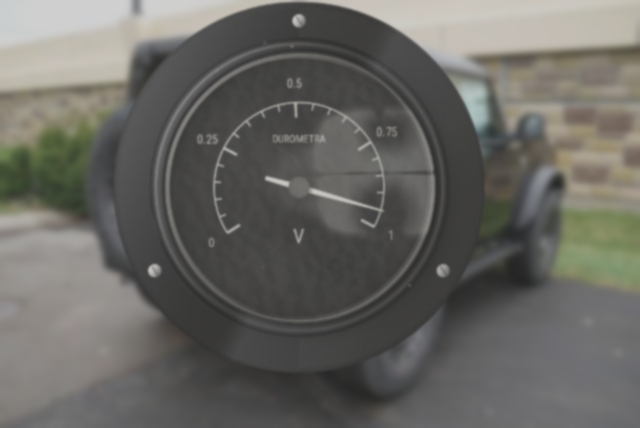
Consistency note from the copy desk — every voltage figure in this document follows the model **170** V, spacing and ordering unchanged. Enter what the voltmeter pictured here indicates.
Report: **0.95** V
